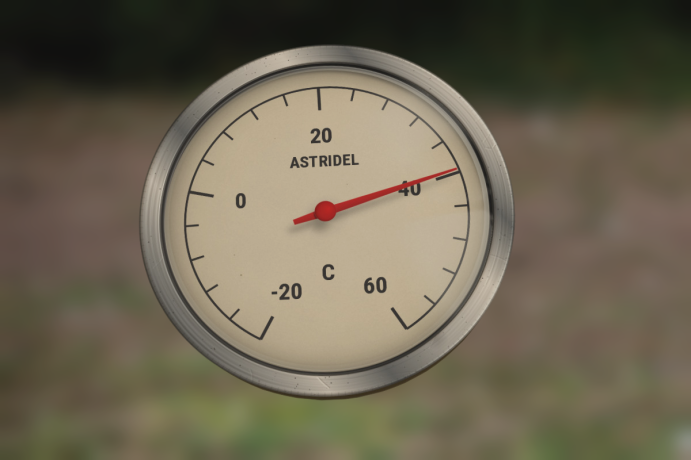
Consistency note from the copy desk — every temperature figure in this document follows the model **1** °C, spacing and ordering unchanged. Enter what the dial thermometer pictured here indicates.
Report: **40** °C
